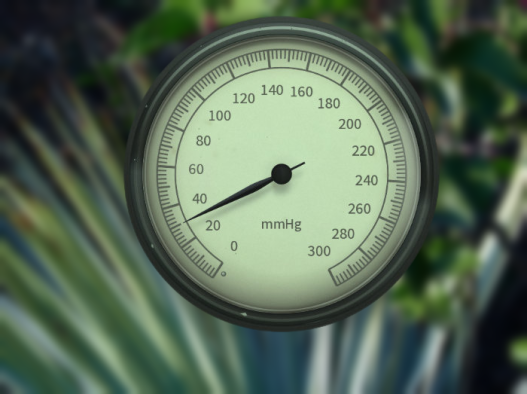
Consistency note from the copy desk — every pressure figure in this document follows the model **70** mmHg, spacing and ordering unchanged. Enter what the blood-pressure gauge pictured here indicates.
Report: **30** mmHg
